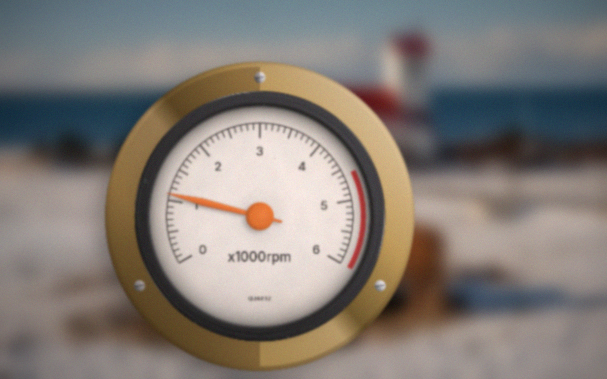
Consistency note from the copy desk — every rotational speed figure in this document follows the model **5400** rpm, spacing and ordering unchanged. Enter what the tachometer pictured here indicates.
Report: **1100** rpm
